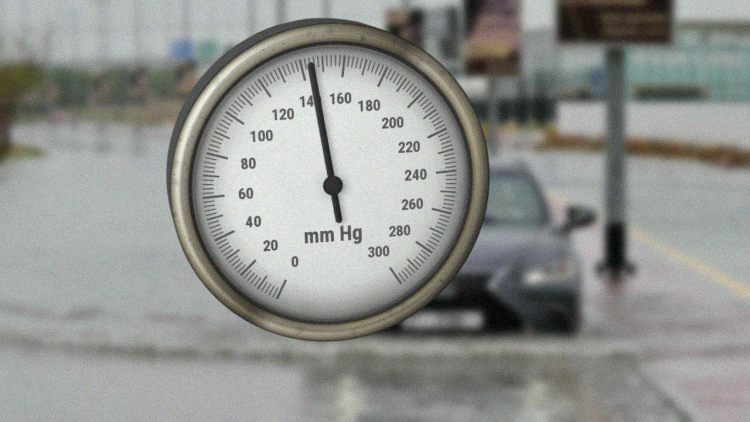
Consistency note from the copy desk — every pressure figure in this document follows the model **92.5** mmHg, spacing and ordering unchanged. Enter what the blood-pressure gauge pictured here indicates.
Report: **144** mmHg
